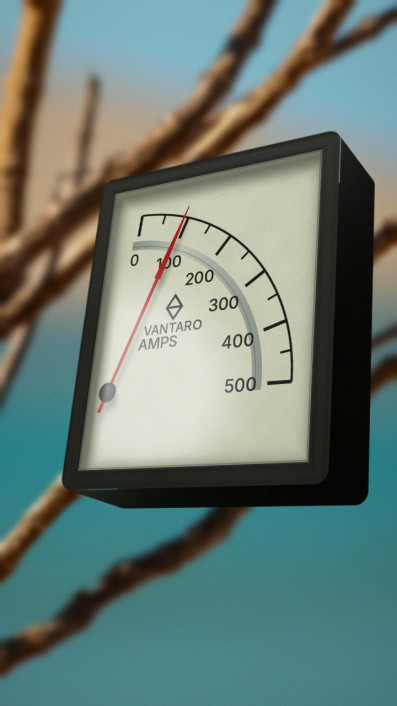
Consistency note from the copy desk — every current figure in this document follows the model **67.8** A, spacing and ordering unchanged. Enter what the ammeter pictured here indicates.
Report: **100** A
